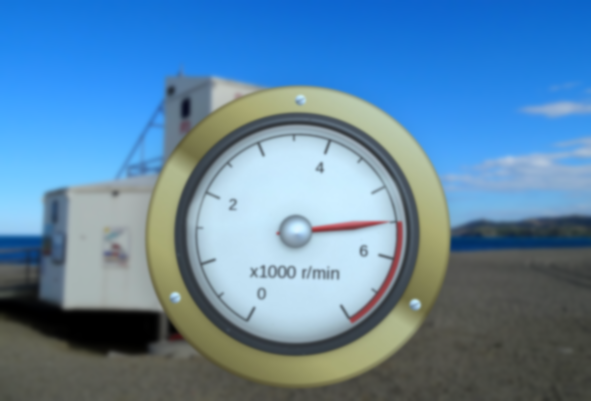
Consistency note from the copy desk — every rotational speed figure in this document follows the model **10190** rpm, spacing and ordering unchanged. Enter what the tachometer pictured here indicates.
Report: **5500** rpm
